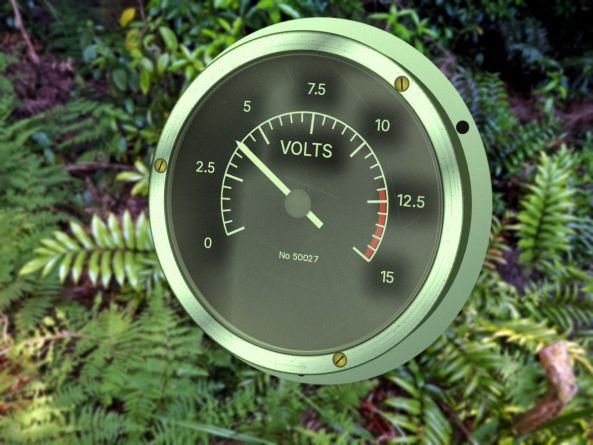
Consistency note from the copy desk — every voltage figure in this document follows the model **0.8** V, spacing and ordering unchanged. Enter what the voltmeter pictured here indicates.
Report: **4** V
